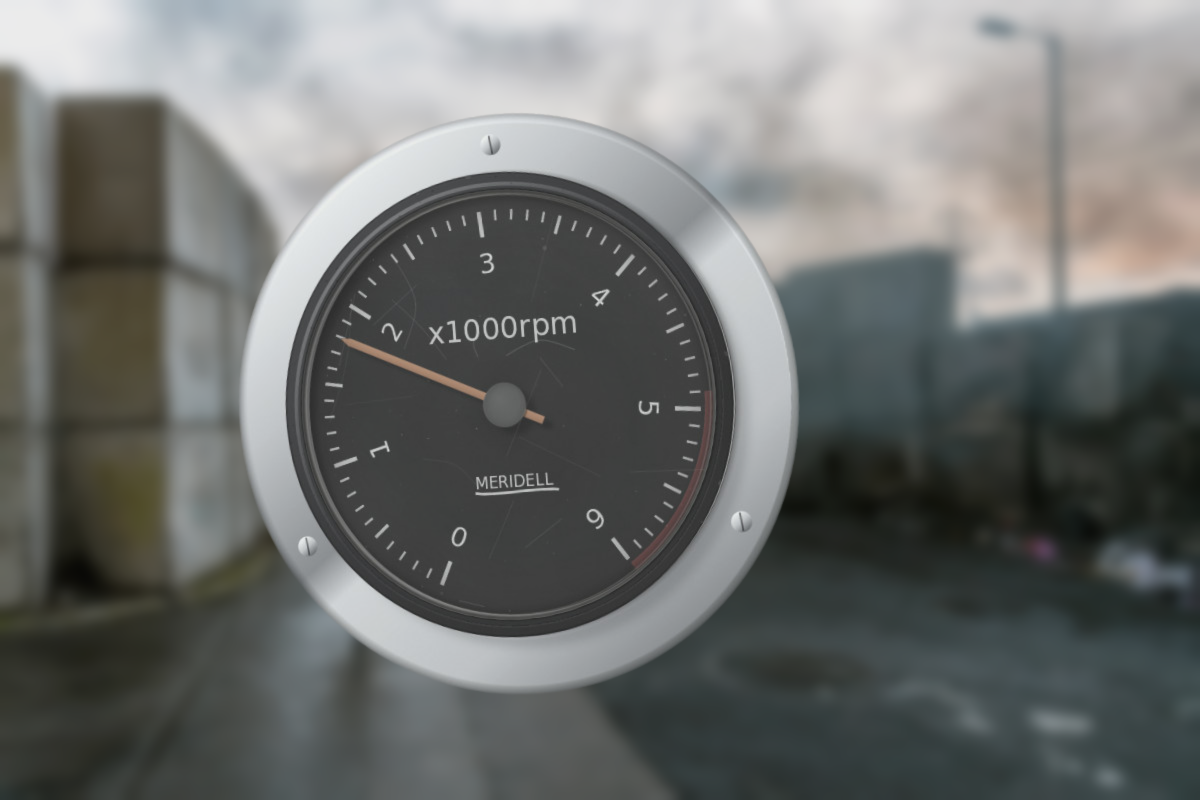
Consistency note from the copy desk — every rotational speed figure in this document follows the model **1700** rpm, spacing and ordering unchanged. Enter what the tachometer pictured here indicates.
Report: **1800** rpm
